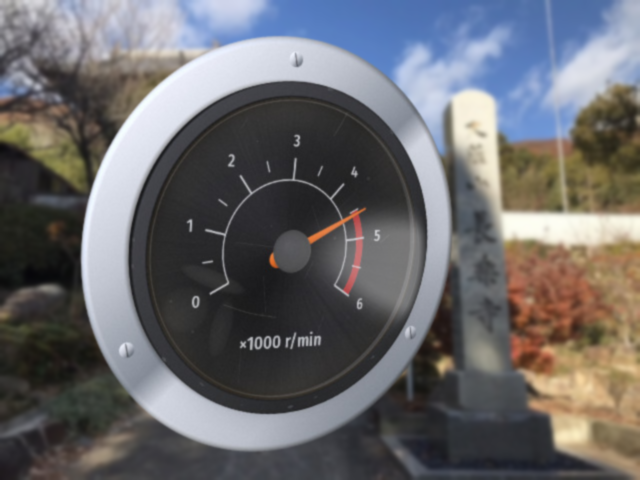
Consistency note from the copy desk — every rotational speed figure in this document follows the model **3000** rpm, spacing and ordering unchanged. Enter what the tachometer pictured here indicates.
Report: **4500** rpm
